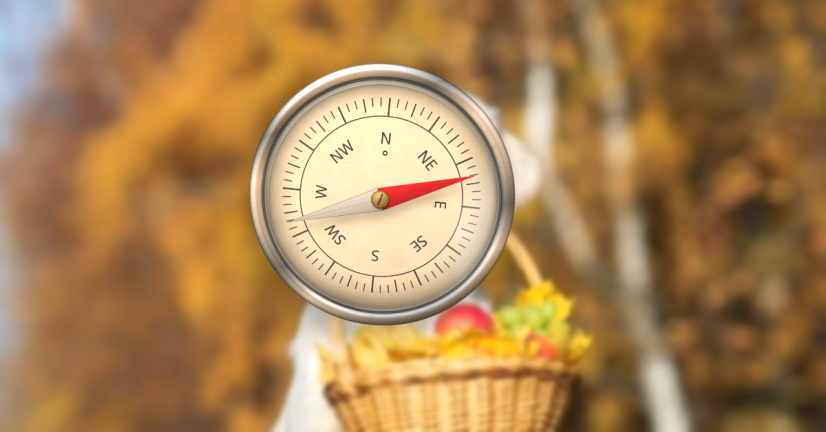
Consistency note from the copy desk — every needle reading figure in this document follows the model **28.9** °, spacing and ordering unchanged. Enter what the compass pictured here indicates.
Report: **70** °
